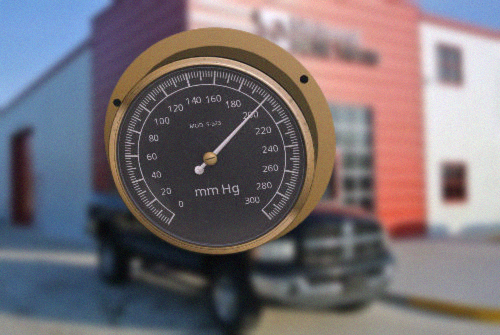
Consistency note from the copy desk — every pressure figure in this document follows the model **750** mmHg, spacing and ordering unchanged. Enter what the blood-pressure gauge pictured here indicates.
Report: **200** mmHg
